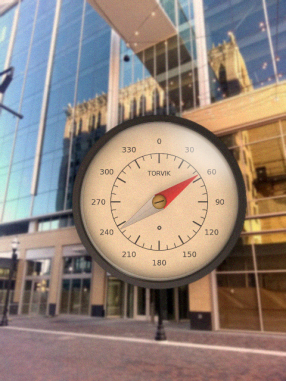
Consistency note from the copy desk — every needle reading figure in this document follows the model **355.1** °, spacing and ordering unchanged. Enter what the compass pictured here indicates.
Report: **55** °
